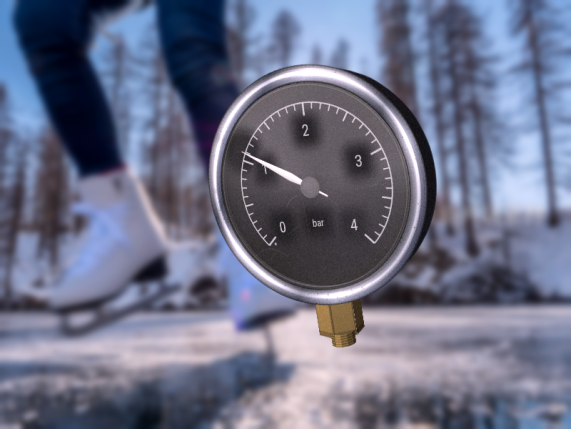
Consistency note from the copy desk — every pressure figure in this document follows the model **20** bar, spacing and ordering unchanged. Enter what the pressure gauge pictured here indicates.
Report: **1.1** bar
